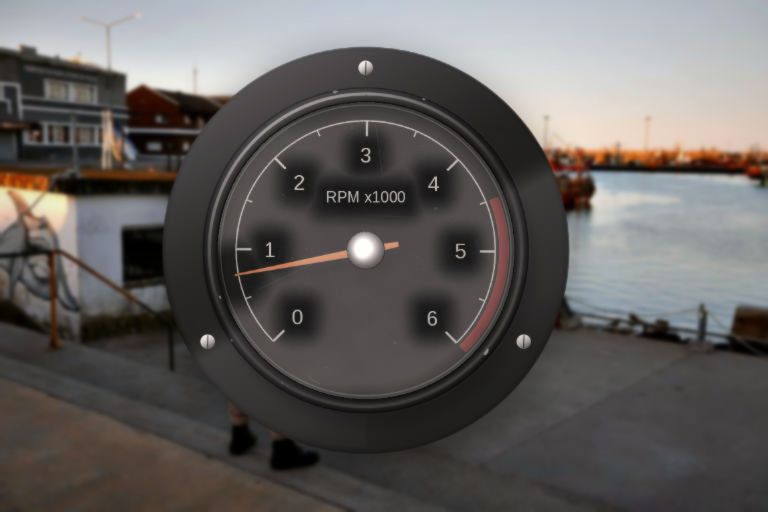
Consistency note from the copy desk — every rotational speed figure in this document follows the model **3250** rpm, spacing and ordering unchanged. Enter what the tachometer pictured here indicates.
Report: **750** rpm
